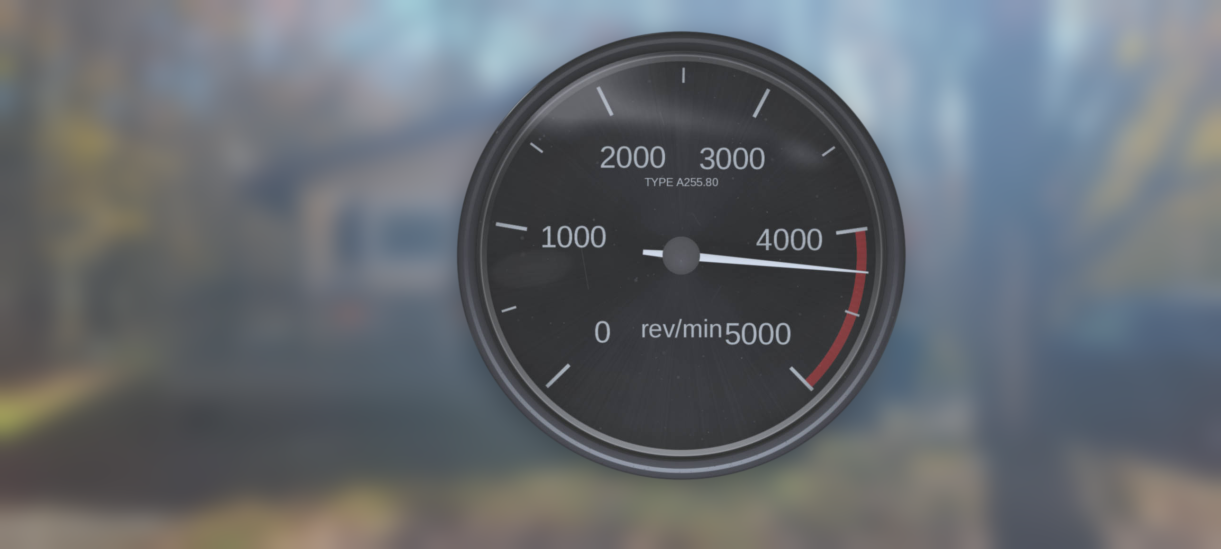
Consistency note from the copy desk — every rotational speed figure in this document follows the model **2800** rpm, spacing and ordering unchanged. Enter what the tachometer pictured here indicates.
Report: **4250** rpm
